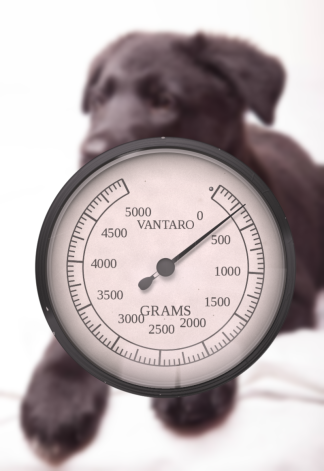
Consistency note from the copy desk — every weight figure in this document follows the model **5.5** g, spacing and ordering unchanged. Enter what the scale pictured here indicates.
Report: **300** g
